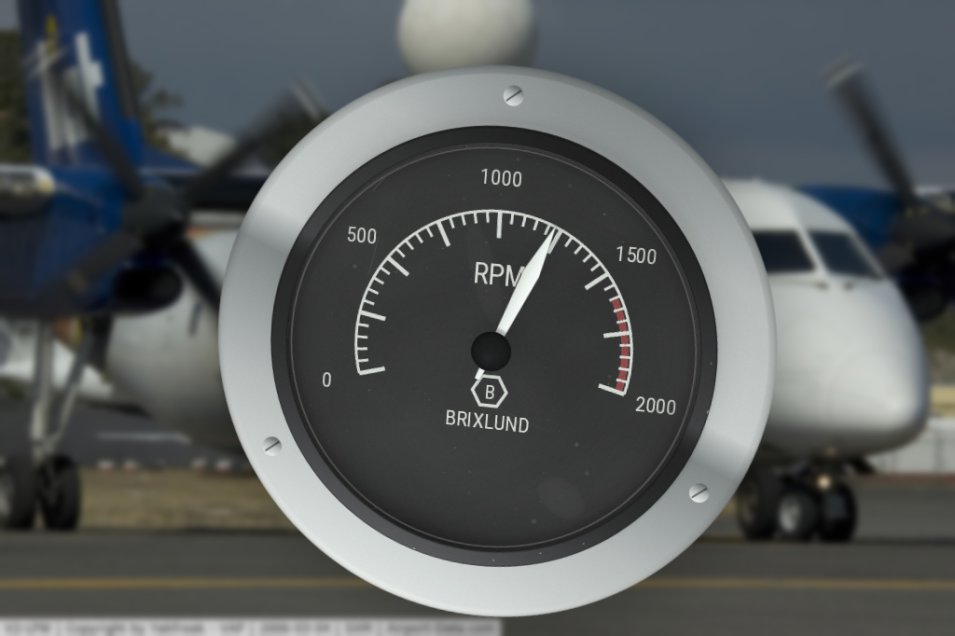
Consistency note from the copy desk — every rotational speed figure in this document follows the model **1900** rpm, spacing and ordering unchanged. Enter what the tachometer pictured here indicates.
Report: **1225** rpm
